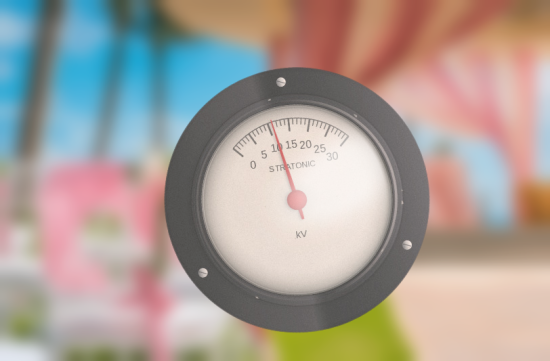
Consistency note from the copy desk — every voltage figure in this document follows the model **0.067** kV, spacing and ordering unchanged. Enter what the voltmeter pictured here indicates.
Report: **11** kV
